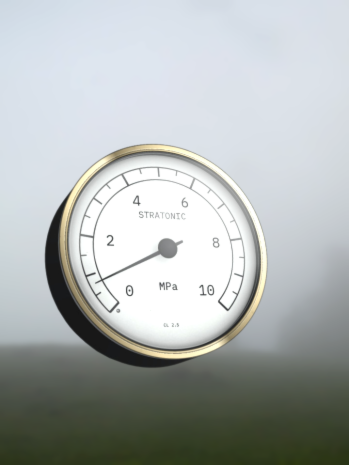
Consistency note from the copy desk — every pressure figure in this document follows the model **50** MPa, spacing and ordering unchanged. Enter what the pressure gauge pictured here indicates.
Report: **0.75** MPa
